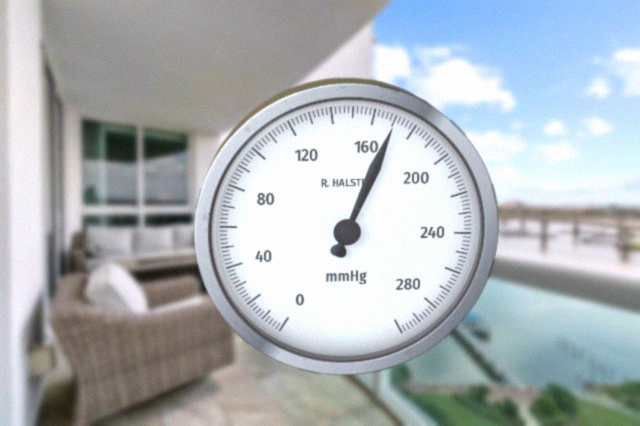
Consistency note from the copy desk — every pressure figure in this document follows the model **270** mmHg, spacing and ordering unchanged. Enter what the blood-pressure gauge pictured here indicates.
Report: **170** mmHg
